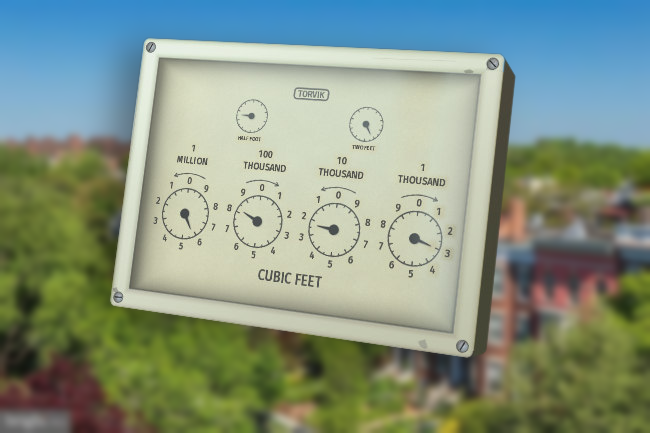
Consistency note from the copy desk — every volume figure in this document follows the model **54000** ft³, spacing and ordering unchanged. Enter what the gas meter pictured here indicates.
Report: **582300** ft³
